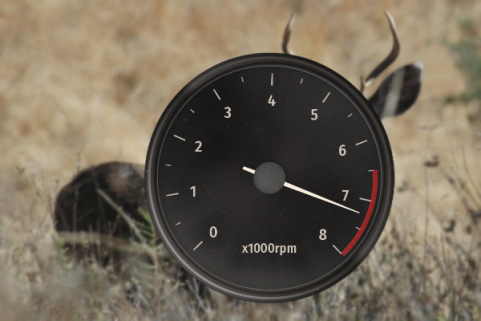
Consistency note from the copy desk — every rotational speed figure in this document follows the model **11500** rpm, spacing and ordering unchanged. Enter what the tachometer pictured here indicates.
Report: **7250** rpm
